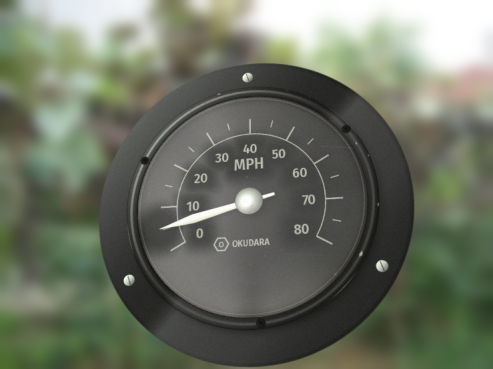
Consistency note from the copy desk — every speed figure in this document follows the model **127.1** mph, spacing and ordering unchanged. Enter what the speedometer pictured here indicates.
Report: **5** mph
